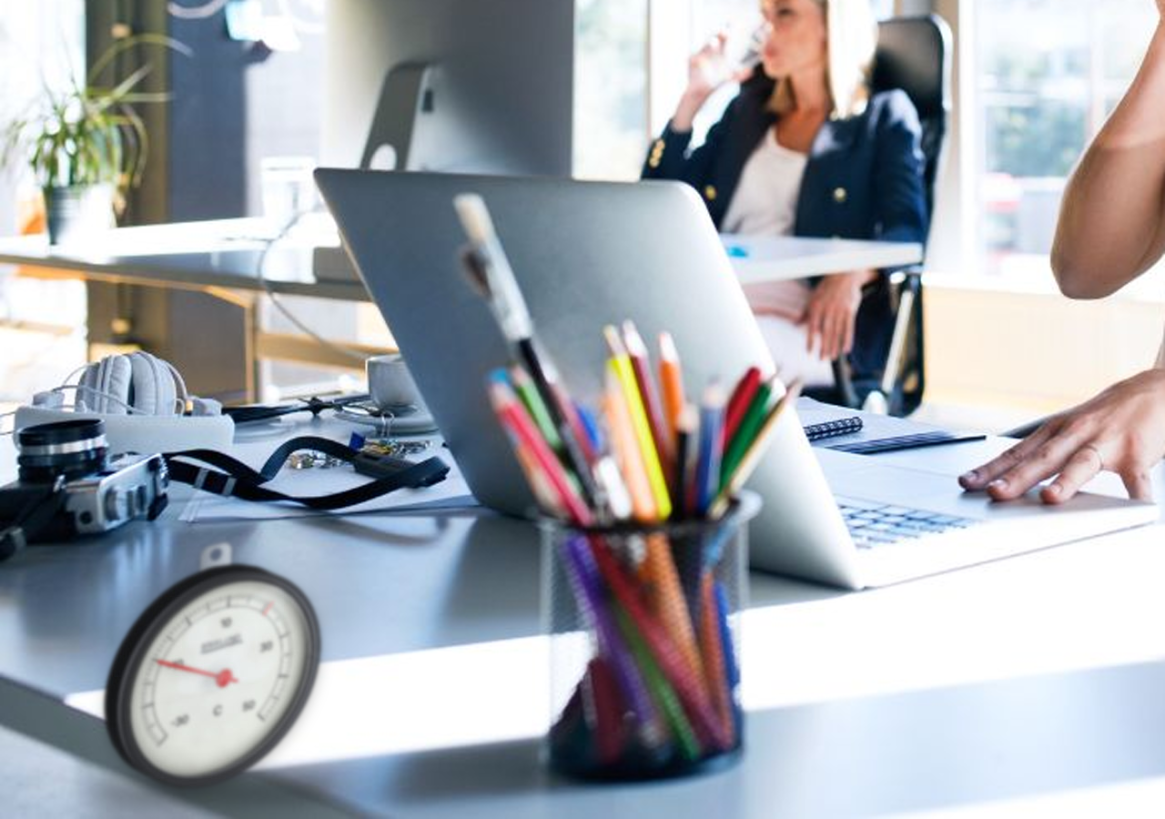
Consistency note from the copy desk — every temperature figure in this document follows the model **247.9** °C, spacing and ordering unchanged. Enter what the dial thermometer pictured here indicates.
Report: **-10** °C
